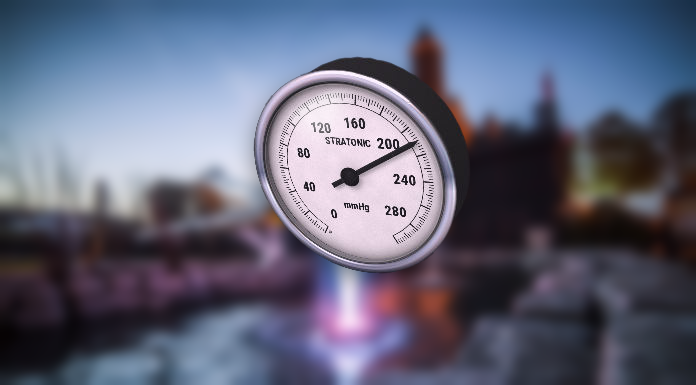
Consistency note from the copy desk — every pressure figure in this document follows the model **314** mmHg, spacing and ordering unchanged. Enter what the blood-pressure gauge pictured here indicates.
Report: **210** mmHg
